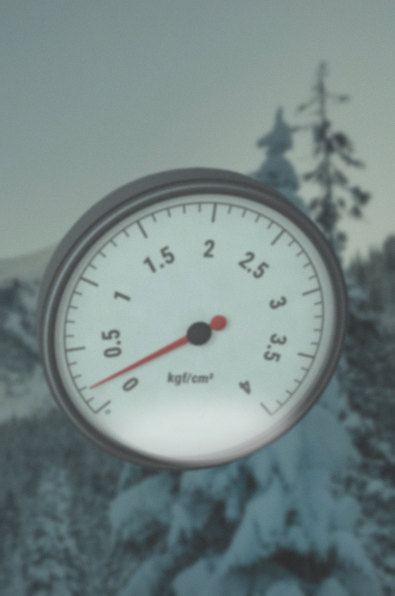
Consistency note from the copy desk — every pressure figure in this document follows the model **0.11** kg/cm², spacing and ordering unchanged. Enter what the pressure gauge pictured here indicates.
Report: **0.2** kg/cm²
